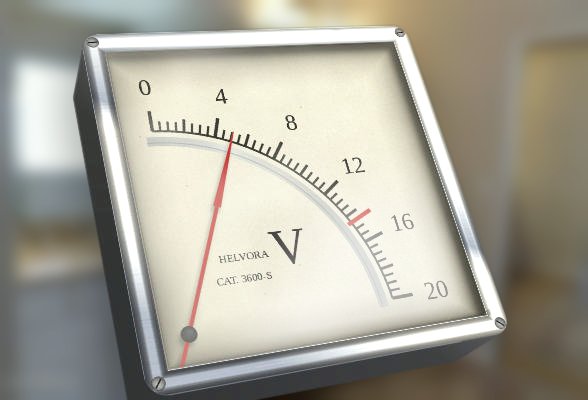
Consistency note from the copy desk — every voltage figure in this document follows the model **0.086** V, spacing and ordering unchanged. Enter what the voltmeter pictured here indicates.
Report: **5** V
